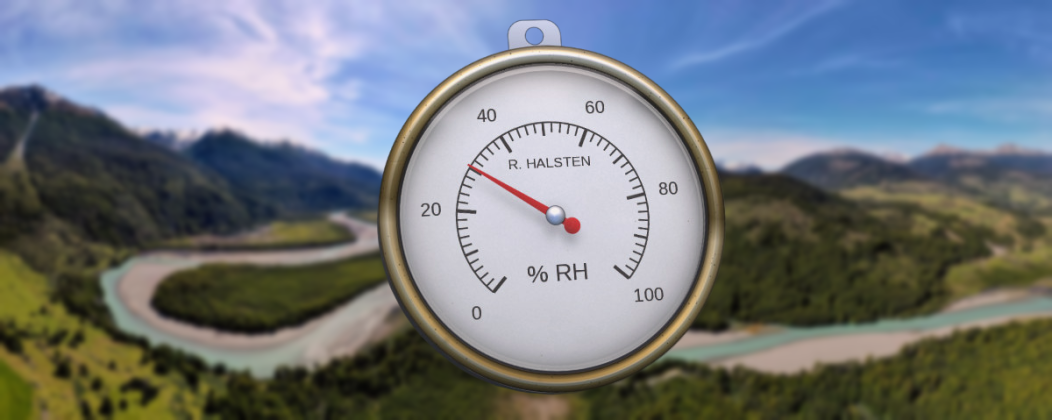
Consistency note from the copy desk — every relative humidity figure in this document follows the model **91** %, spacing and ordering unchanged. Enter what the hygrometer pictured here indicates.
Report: **30** %
